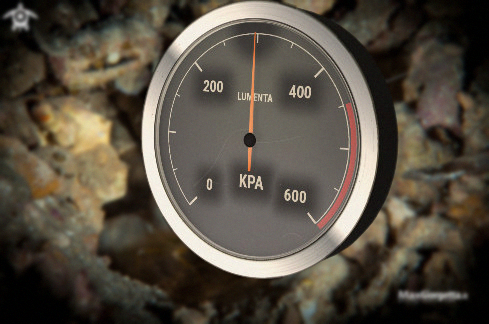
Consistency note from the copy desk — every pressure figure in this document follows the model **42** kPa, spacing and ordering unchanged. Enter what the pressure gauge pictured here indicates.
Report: **300** kPa
